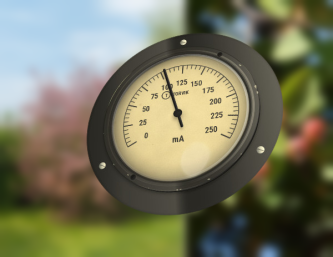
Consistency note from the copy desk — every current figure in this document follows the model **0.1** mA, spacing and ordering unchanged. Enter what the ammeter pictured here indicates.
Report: **105** mA
